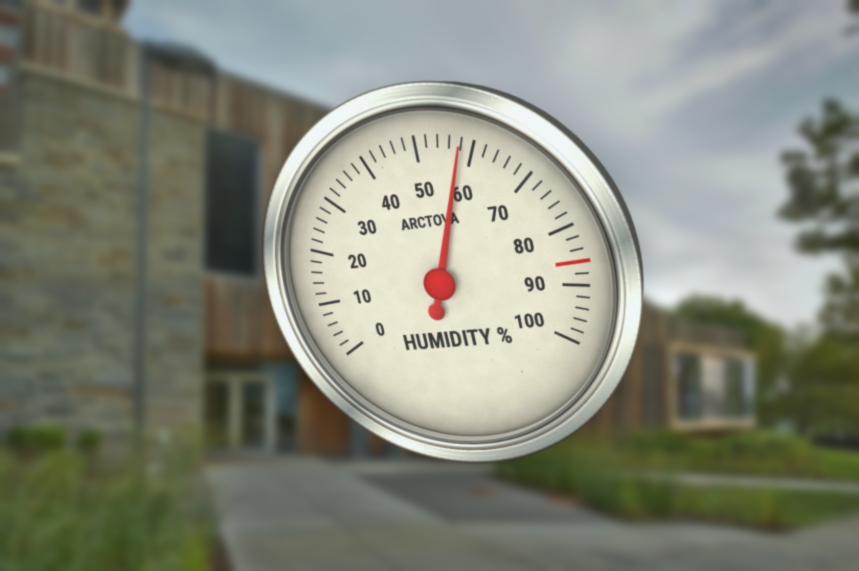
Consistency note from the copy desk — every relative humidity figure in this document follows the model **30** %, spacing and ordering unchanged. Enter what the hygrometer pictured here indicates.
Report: **58** %
